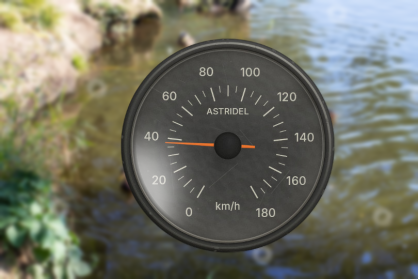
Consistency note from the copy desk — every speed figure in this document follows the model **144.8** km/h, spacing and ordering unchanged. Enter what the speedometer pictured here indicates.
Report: **37.5** km/h
